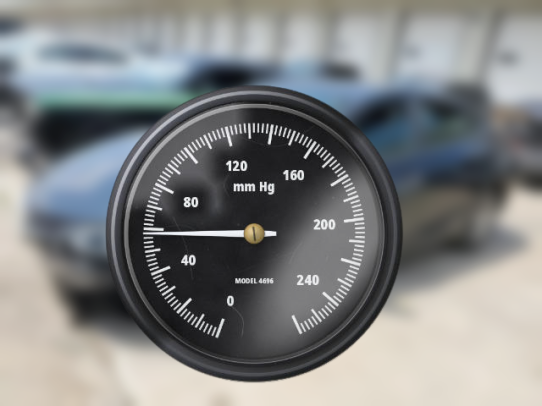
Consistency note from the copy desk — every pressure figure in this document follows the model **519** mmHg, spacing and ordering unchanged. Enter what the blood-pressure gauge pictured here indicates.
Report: **58** mmHg
